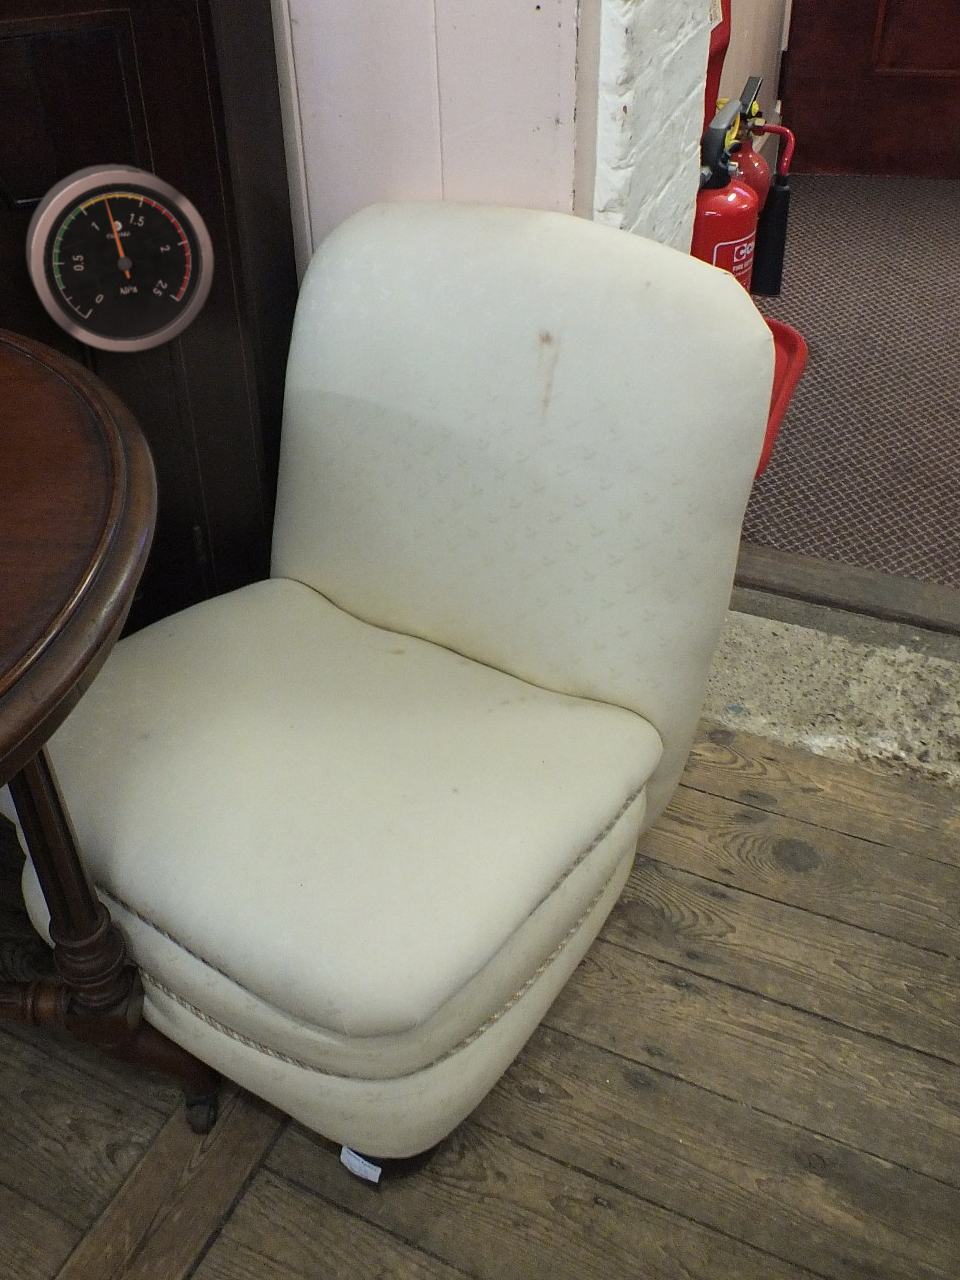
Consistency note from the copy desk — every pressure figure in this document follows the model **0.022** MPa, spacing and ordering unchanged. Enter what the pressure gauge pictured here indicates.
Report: **1.2** MPa
